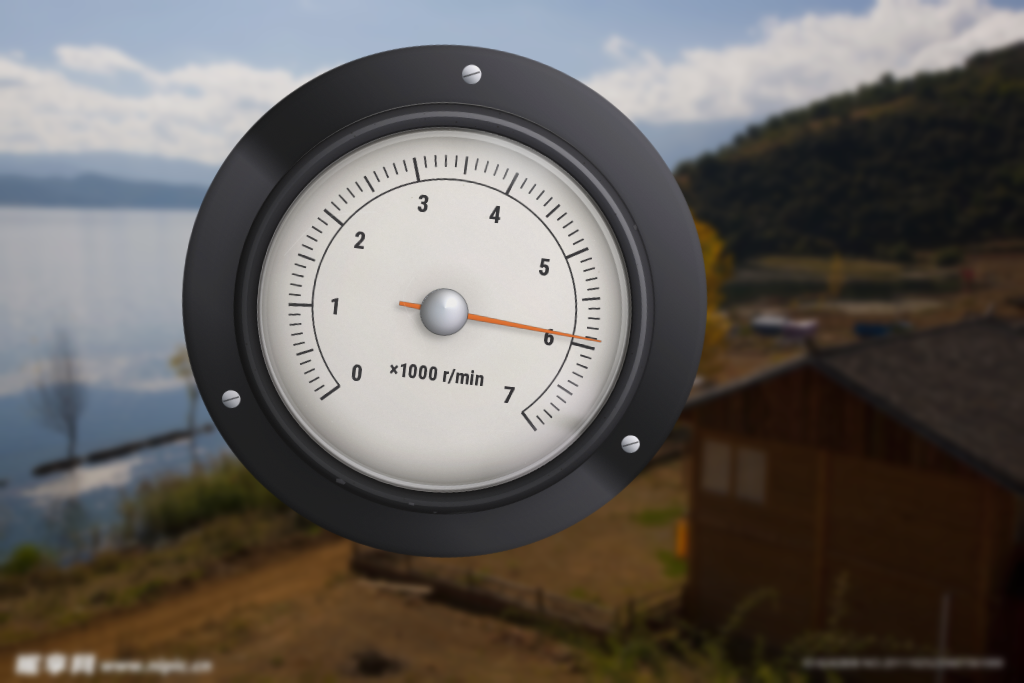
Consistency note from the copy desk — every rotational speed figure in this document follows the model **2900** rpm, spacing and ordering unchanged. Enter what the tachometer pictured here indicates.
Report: **5900** rpm
